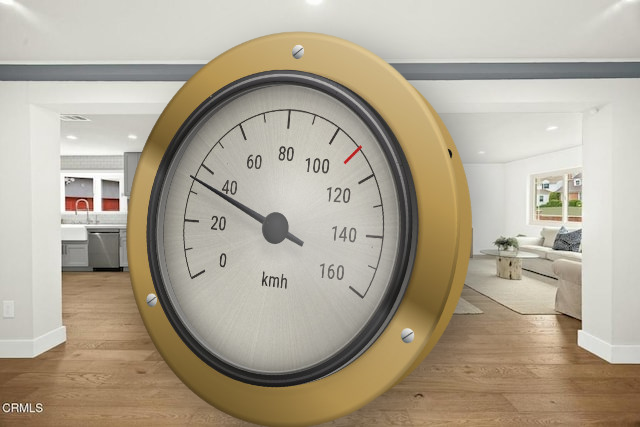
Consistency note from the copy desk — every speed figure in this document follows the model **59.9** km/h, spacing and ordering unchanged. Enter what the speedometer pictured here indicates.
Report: **35** km/h
